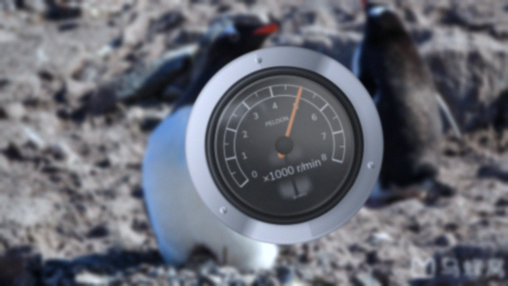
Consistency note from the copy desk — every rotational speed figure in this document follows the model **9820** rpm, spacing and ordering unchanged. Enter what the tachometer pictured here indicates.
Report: **5000** rpm
